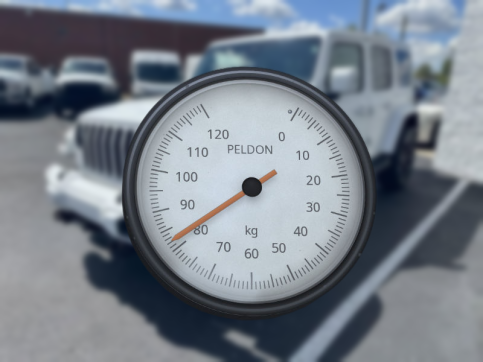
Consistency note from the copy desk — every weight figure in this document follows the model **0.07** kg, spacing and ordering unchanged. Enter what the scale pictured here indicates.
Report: **82** kg
